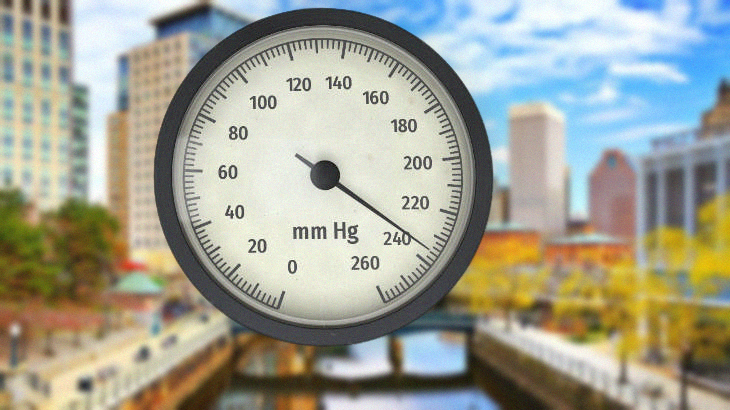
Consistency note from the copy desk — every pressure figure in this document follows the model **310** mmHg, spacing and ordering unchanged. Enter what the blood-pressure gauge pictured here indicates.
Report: **236** mmHg
